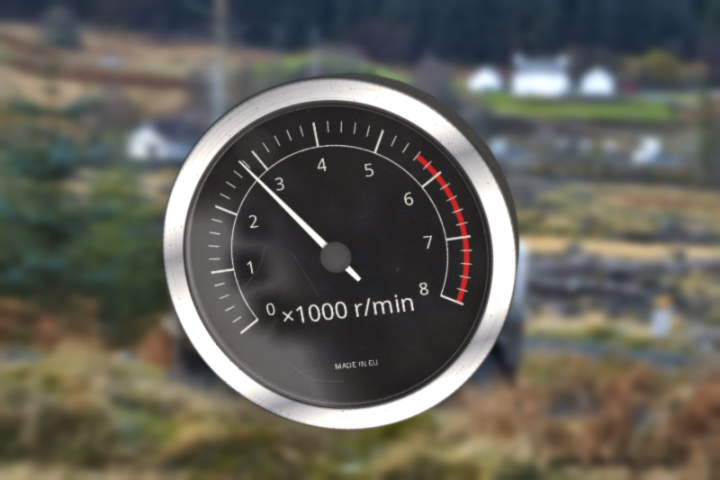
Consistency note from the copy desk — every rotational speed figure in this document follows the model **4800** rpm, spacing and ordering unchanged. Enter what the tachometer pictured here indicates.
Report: **2800** rpm
